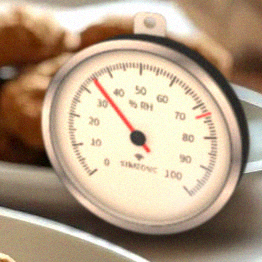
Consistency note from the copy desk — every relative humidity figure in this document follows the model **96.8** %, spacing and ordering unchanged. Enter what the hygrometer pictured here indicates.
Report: **35** %
